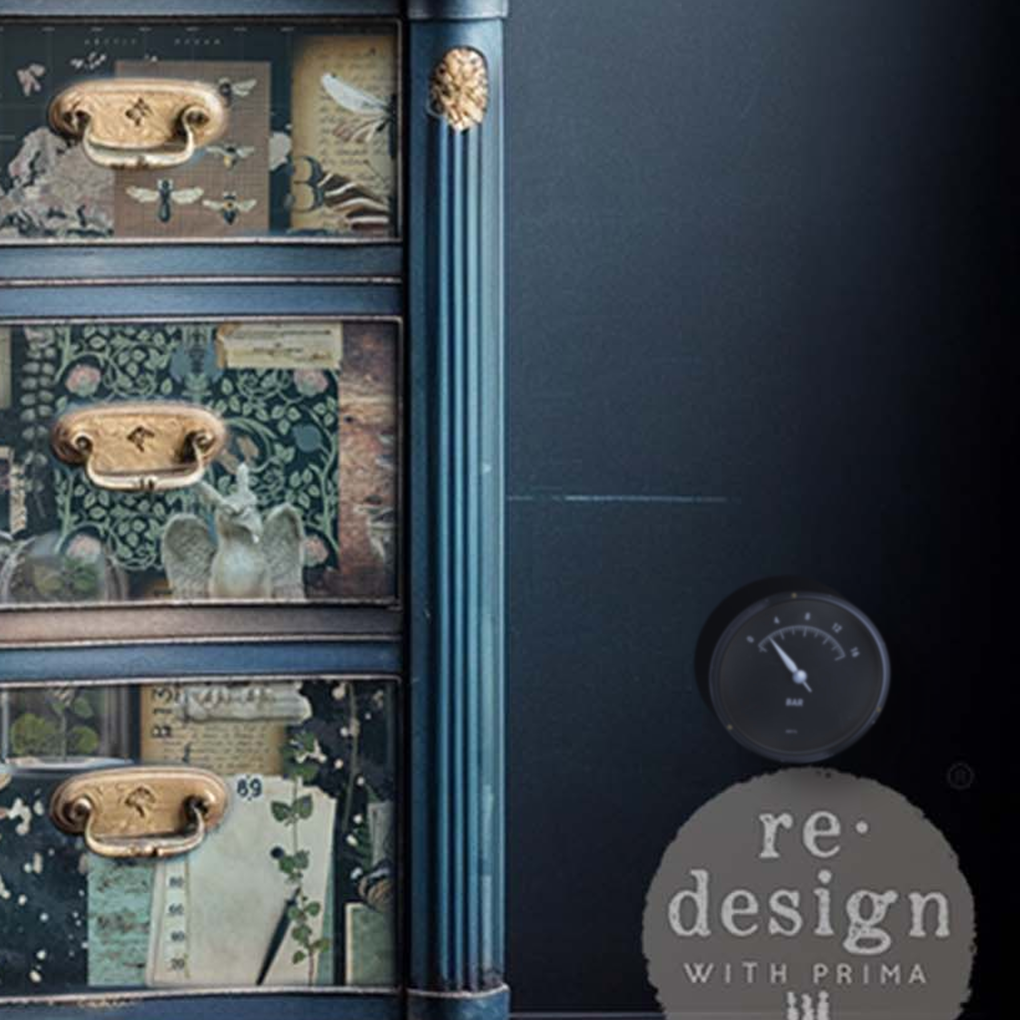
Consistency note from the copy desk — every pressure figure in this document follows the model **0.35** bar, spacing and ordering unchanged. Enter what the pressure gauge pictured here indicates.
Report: **2** bar
